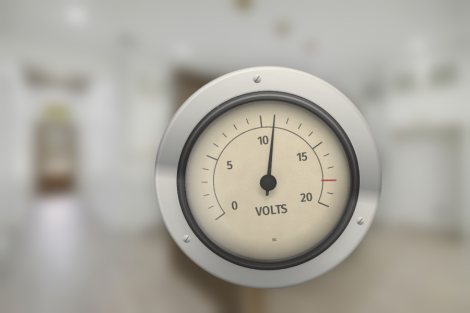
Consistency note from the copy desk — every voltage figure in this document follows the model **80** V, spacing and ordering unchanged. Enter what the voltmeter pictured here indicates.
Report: **11** V
